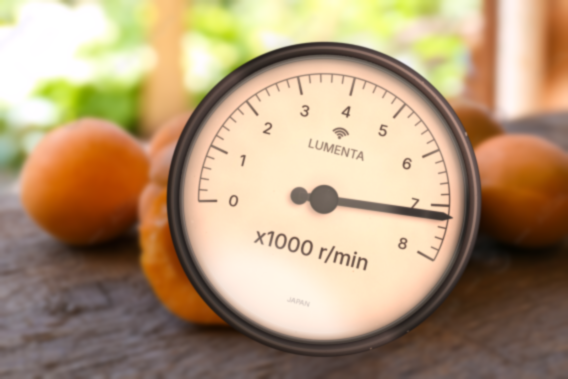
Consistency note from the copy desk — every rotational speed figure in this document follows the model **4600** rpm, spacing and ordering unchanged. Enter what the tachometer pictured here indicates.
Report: **7200** rpm
